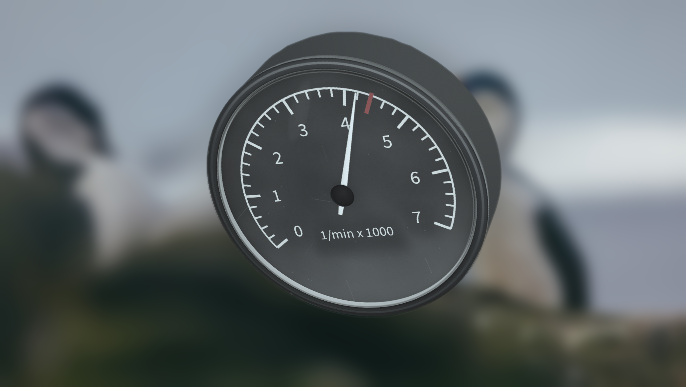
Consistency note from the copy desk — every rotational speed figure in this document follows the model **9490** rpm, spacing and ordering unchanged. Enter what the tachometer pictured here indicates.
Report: **4200** rpm
